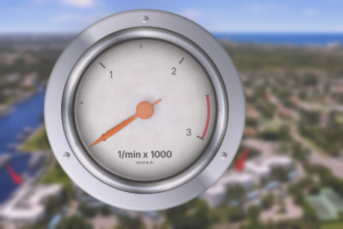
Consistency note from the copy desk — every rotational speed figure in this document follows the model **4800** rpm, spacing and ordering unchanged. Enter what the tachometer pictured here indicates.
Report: **0** rpm
